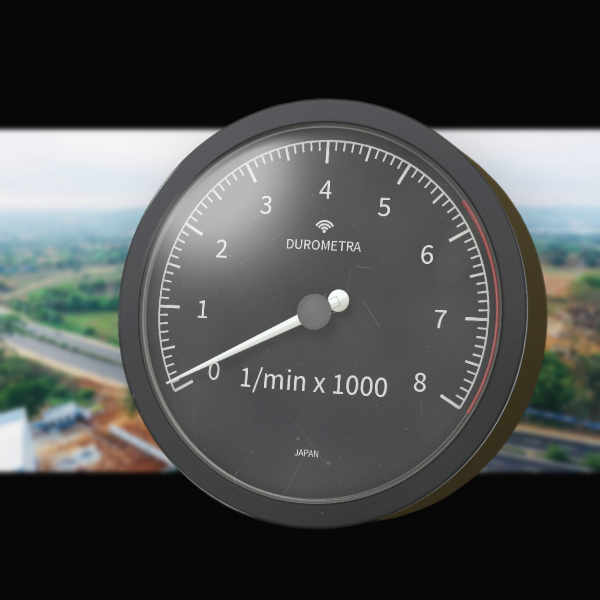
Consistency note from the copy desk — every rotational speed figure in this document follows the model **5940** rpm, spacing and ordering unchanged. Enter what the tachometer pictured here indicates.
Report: **100** rpm
